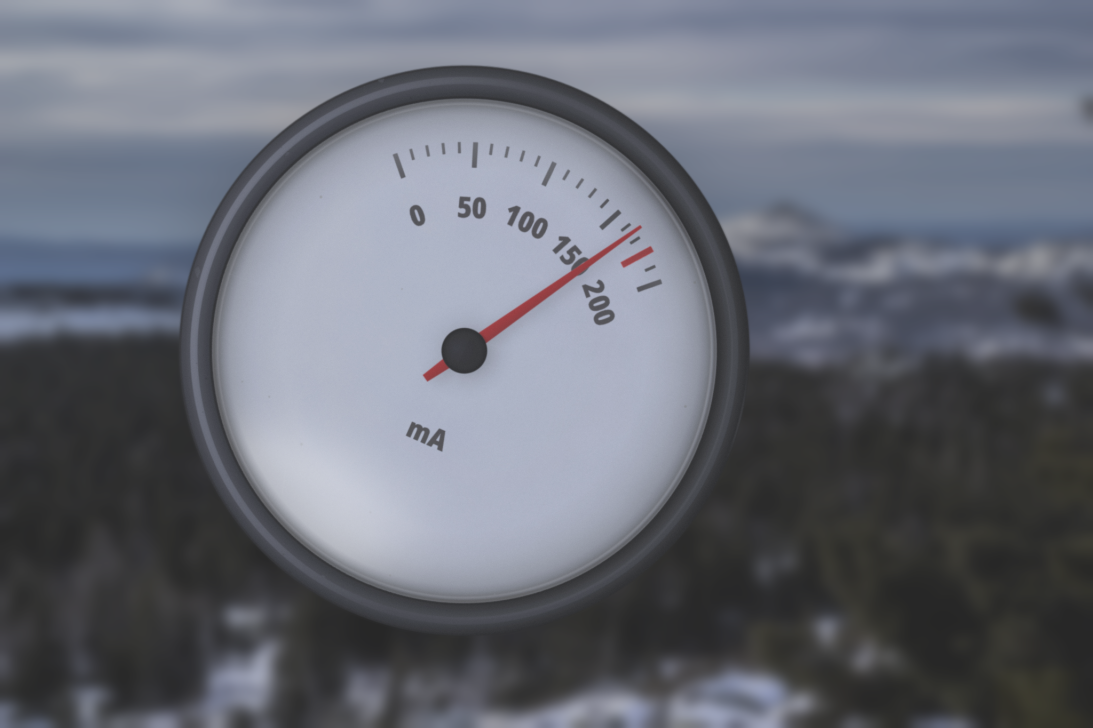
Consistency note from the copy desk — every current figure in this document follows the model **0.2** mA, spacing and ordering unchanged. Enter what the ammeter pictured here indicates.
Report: **165** mA
